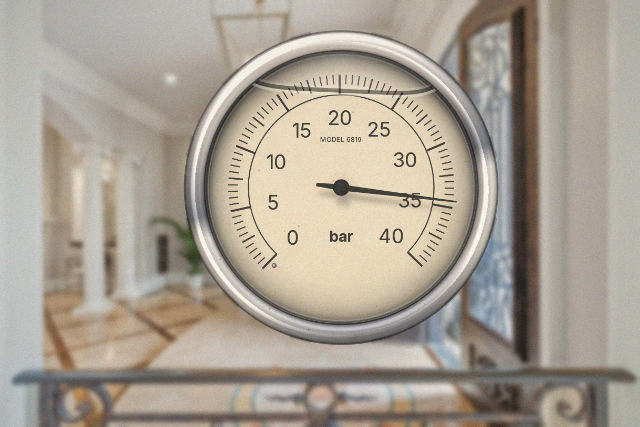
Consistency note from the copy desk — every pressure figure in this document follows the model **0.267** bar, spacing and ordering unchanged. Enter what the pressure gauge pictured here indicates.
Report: **34.5** bar
